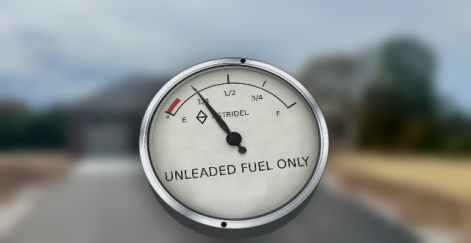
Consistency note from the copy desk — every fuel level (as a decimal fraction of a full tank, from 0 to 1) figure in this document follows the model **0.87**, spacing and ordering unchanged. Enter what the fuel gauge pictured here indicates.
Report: **0.25**
